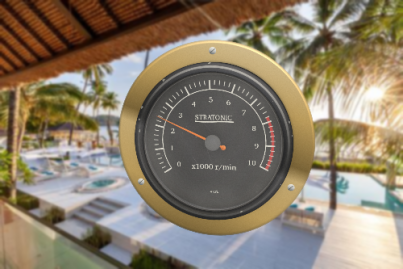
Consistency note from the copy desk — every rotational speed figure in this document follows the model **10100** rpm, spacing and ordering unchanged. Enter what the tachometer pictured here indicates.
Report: **2400** rpm
